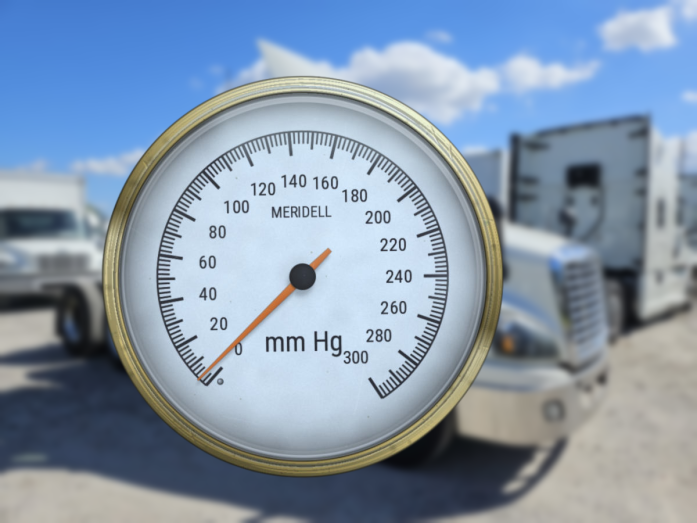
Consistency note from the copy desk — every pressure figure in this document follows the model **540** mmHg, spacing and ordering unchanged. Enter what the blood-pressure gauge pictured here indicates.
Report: **4** mmHg
